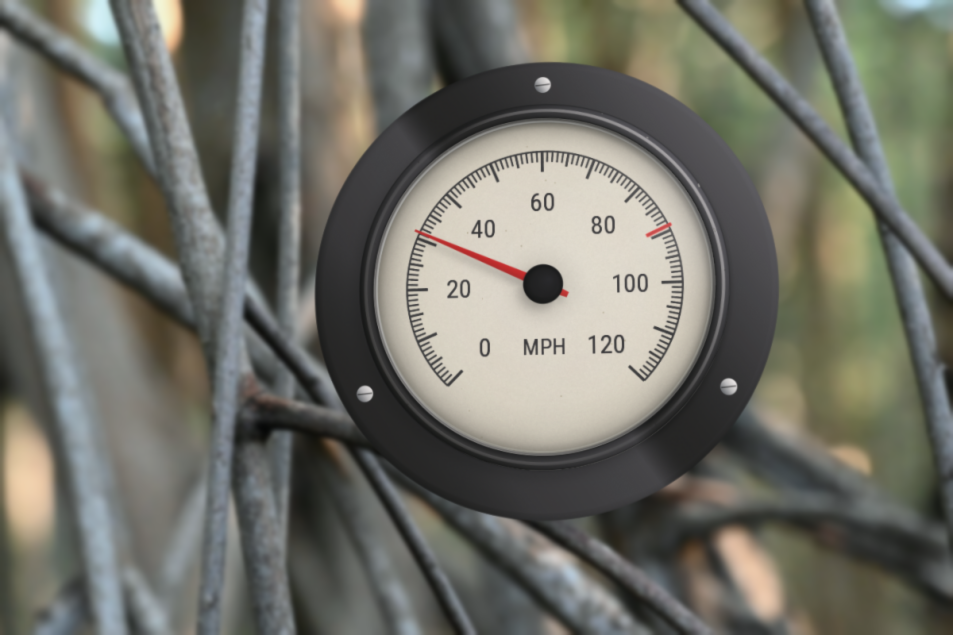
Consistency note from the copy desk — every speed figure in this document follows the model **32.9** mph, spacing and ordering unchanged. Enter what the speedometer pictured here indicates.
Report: **31** mph
